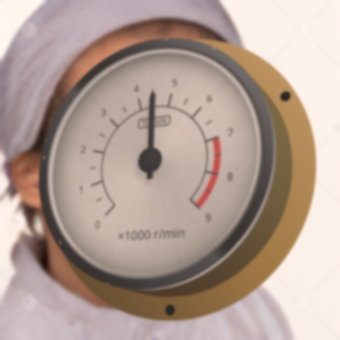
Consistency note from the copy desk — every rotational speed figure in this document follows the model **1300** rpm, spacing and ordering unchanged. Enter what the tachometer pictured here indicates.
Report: **4500** rpm
